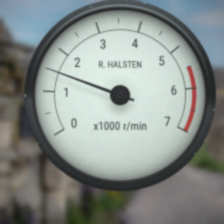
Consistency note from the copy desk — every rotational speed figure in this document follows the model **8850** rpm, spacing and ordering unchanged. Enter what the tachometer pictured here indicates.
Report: **1500** rpm
